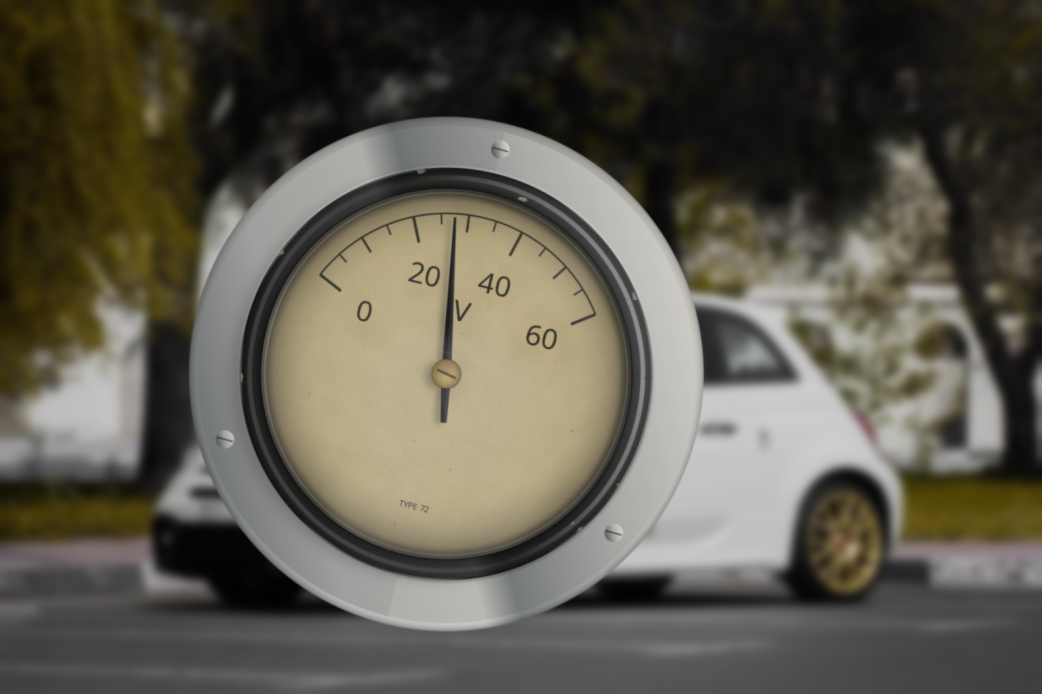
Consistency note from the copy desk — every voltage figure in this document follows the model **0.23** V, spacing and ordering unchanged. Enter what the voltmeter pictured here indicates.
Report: **27.5** V
